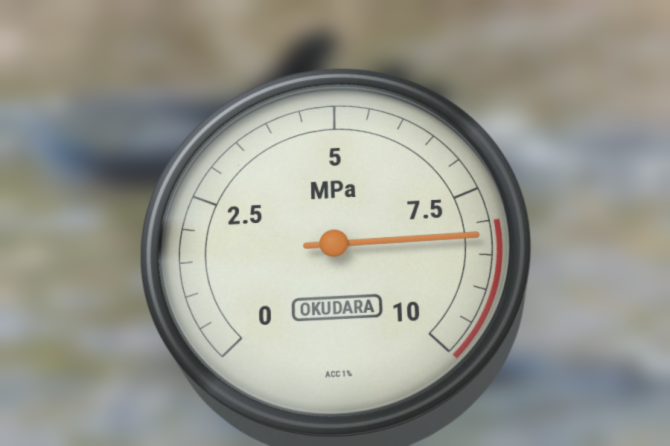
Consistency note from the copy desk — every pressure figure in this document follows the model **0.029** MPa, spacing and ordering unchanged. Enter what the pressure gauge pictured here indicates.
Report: **8.25** MPa
